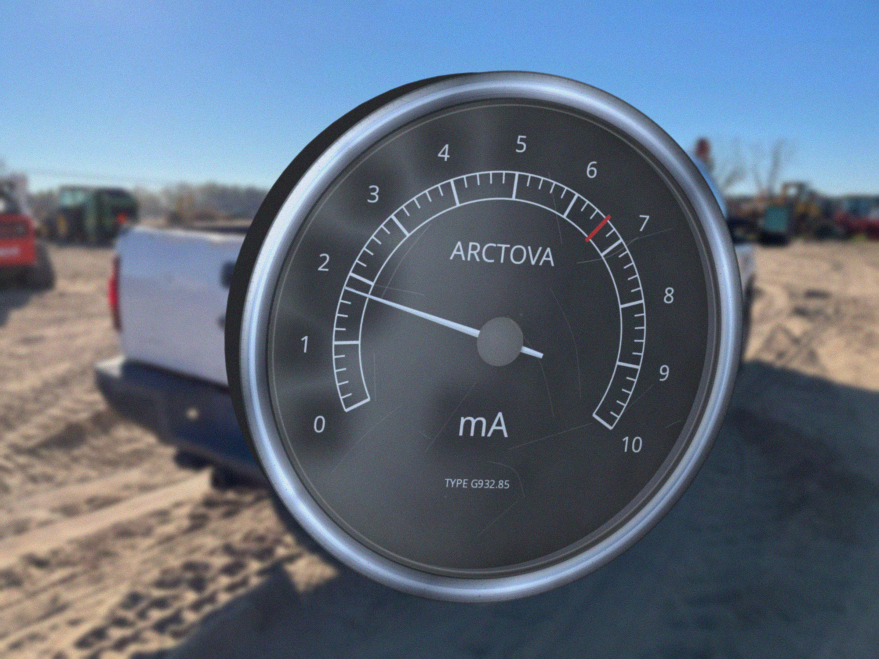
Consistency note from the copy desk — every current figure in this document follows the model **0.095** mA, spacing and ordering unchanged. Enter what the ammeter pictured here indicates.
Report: **1.8** mA
